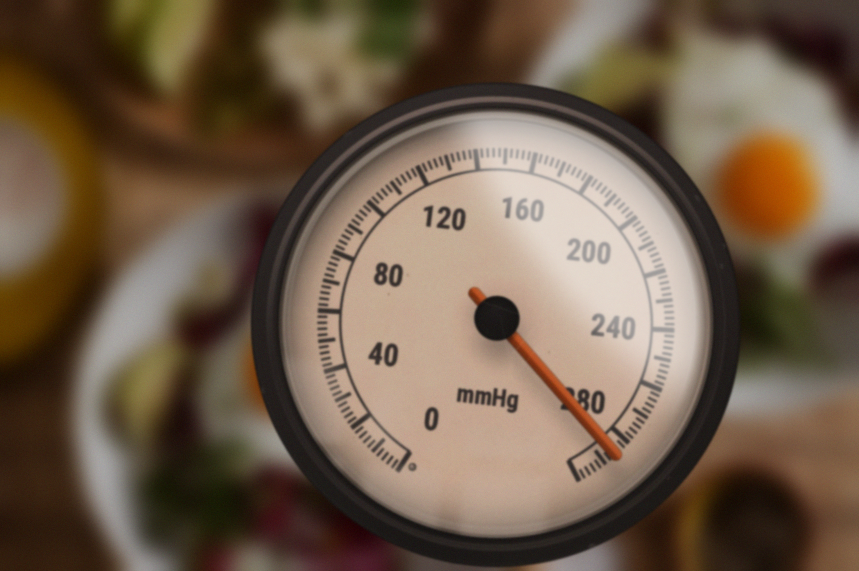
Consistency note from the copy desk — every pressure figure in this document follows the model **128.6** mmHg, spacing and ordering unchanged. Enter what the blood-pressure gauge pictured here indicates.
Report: **286** mmHg
